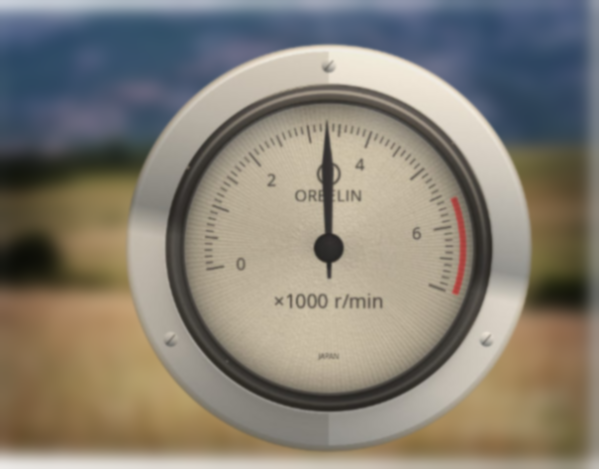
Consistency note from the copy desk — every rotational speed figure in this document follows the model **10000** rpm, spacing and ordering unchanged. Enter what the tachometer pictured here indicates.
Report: **3300** rpm
